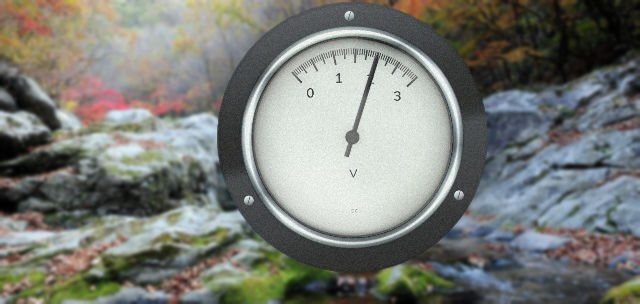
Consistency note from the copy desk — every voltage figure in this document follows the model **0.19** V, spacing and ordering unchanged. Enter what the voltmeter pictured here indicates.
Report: **2** V
